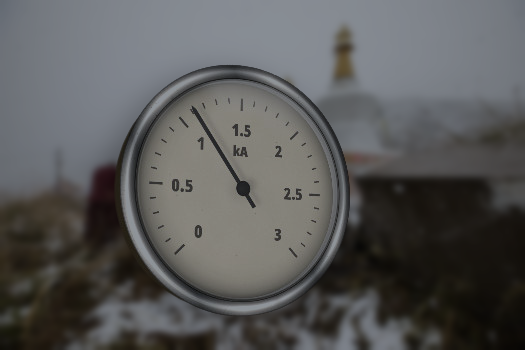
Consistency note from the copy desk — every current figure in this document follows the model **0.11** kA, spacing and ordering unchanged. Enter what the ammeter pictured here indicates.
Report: **1.1** kA
